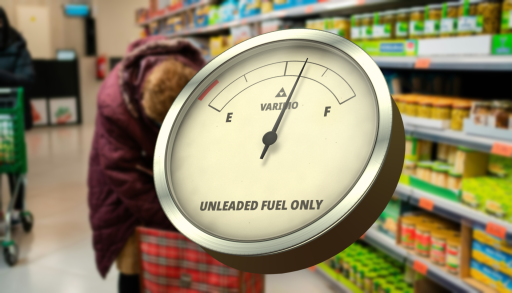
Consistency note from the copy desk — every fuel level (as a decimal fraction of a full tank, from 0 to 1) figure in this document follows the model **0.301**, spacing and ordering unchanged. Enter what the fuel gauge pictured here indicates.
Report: **0.625**
